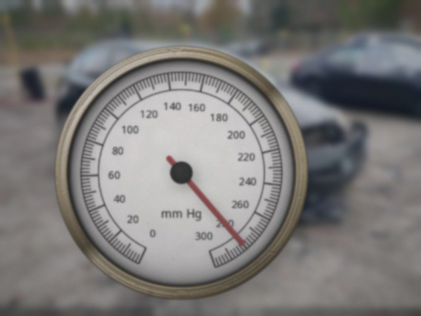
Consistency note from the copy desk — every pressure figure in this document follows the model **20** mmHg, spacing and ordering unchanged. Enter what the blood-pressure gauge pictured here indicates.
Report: **280** mmHg
